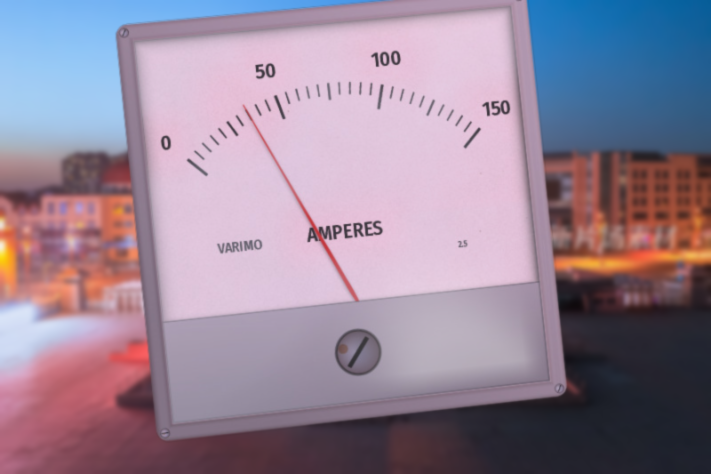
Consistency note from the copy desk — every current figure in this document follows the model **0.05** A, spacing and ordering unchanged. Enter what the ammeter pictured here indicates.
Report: **35** A
